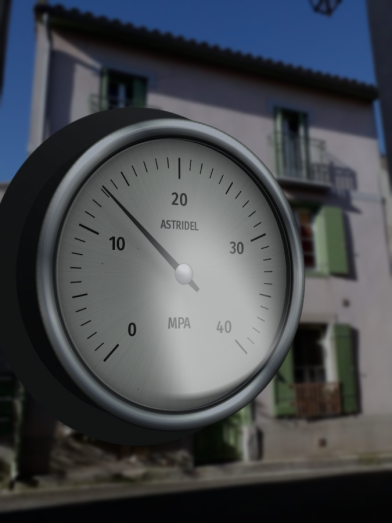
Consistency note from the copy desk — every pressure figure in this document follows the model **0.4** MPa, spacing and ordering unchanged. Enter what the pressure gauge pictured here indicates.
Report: **13** MPa
